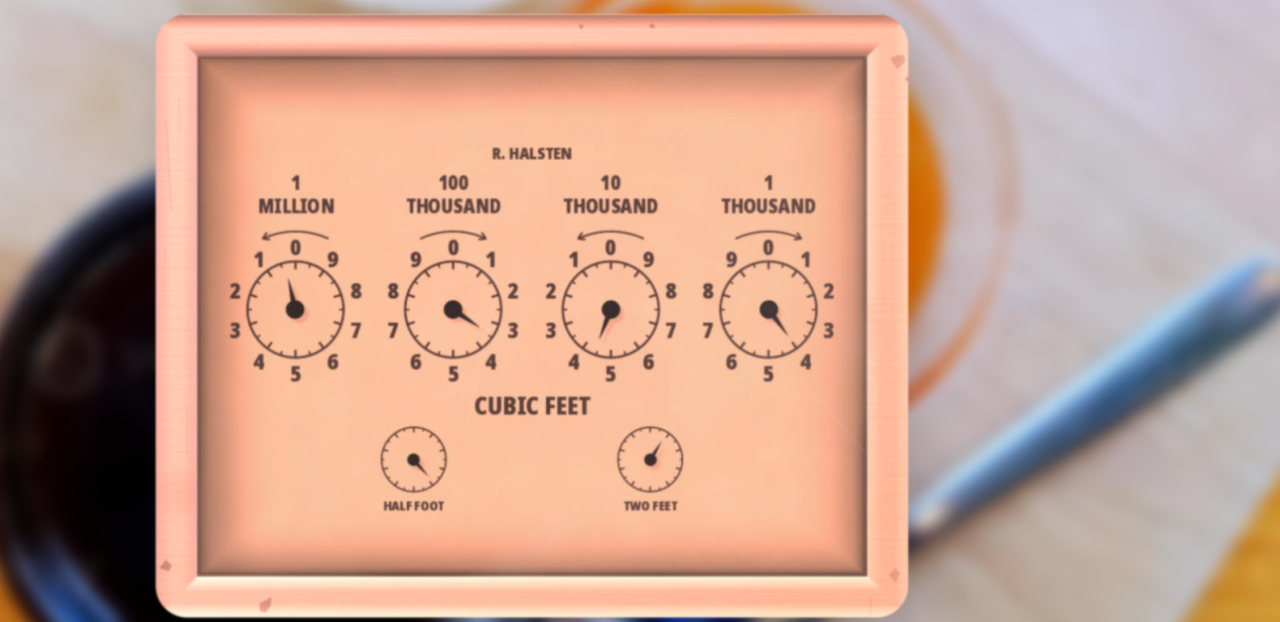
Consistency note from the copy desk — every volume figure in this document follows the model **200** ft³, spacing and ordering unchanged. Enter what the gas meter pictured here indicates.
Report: **34400** ft³
